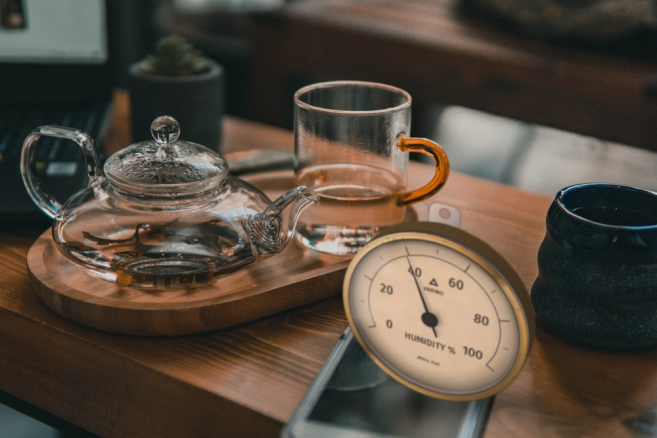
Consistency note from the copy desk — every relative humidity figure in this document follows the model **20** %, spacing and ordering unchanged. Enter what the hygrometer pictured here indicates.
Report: **40** %
